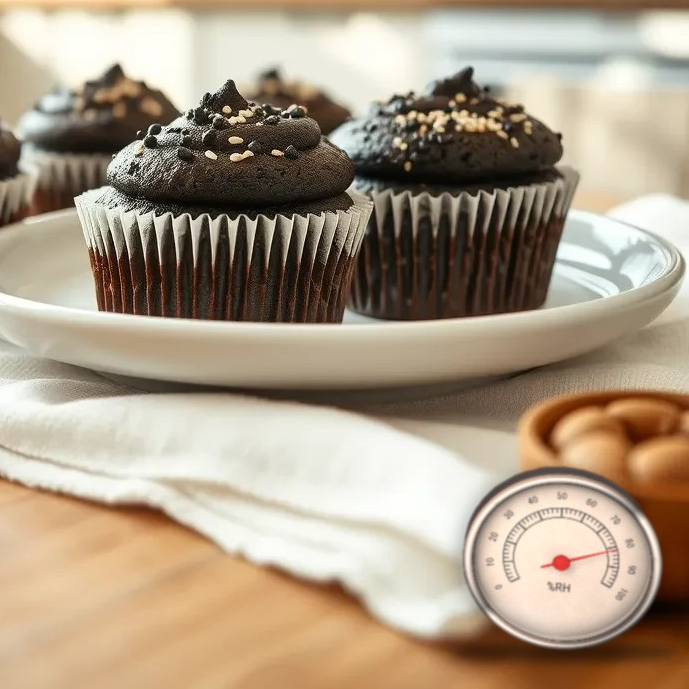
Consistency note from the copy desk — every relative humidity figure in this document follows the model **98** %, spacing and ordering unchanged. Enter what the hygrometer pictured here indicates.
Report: **80** %
